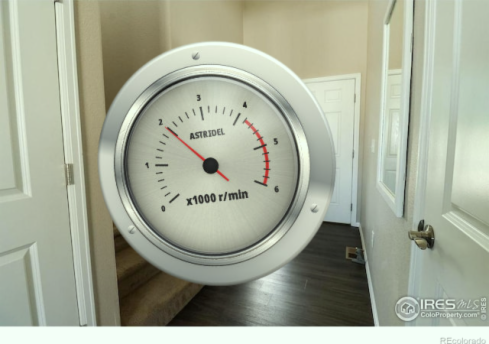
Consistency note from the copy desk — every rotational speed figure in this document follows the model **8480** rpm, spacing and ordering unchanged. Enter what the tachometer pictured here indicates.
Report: **2000** rpm
